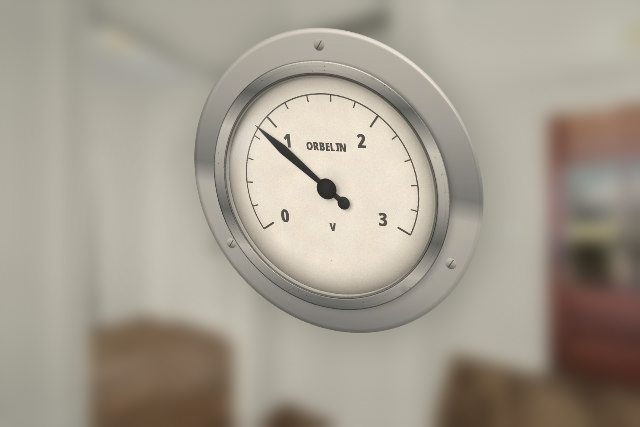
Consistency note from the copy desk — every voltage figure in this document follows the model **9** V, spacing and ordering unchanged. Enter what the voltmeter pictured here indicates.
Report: **0.9** V
